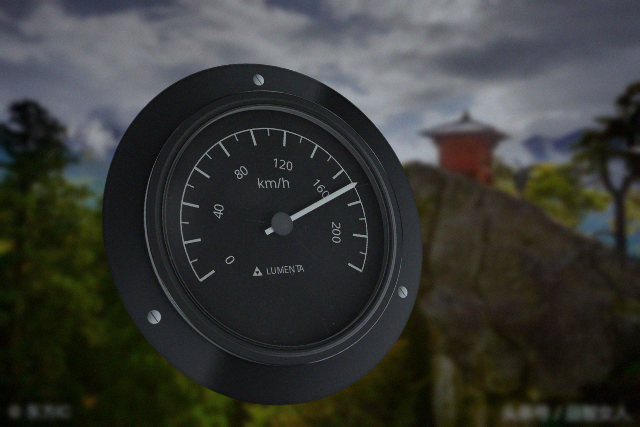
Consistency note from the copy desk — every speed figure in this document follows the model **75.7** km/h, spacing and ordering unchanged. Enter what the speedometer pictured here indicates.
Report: **170** km/h
